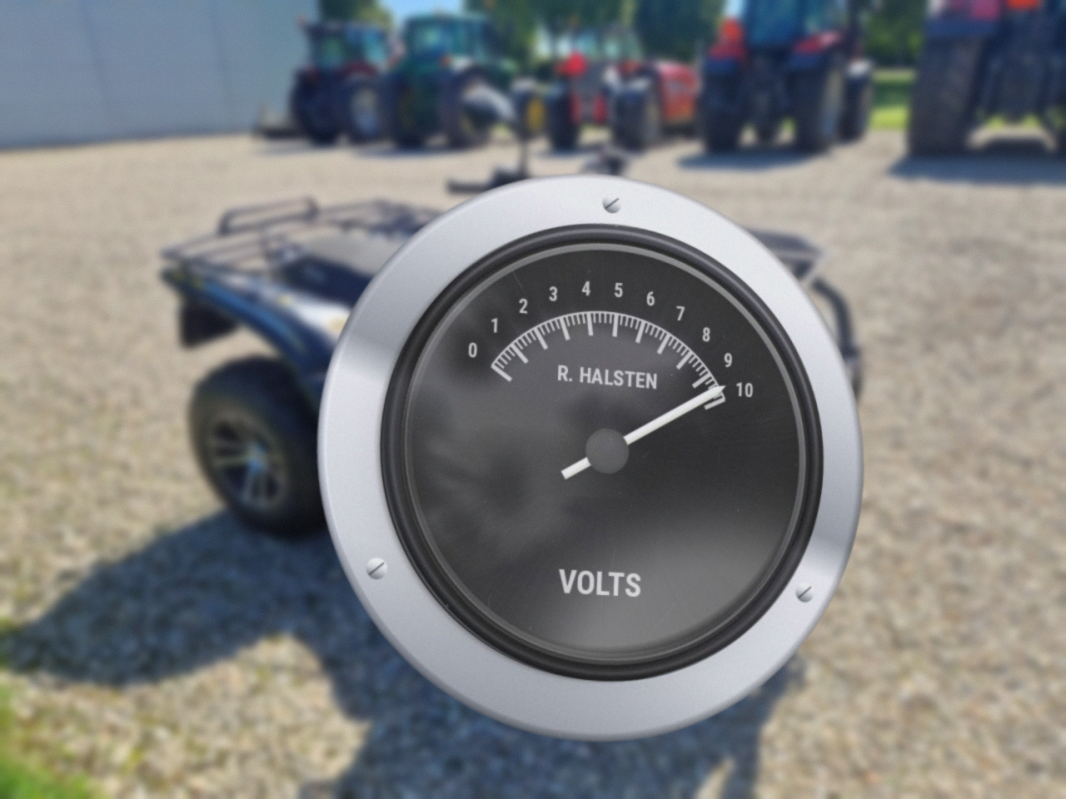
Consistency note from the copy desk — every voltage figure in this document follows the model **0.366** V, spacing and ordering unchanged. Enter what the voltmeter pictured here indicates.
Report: **9.6** V
